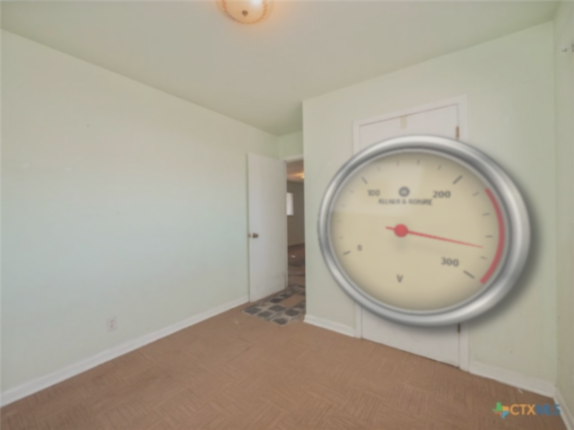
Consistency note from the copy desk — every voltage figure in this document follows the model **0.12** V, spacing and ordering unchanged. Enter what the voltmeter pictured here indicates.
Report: **270** V
